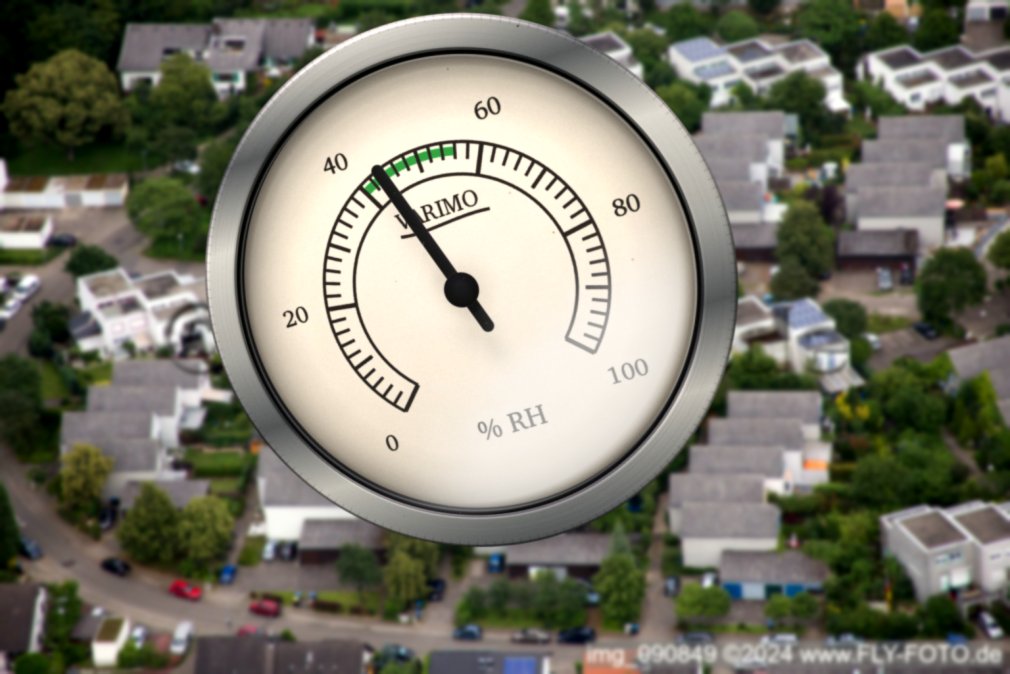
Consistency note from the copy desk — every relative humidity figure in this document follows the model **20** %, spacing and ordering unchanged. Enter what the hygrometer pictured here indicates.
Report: **44** %
